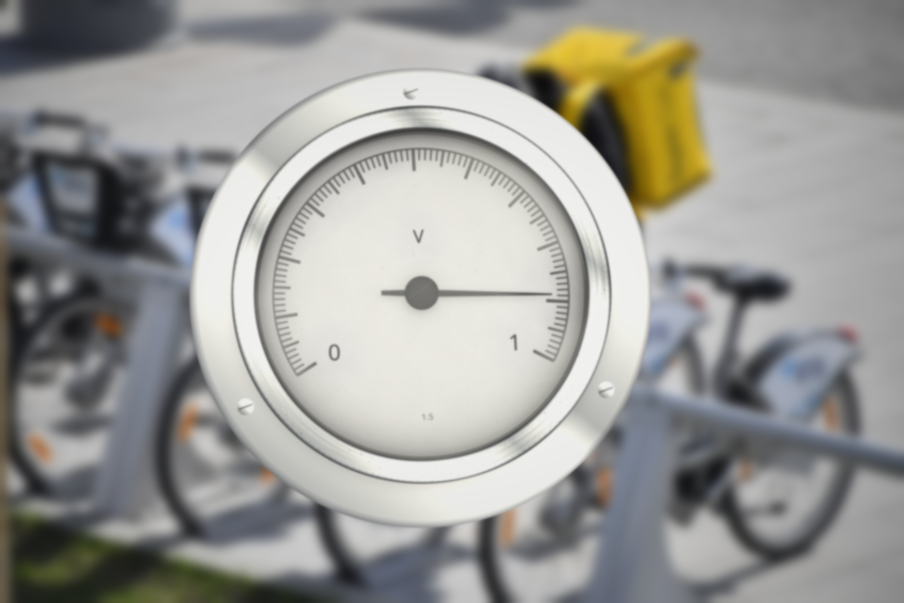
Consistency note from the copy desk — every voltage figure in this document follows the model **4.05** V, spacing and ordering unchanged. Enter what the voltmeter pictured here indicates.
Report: **0.89** V
